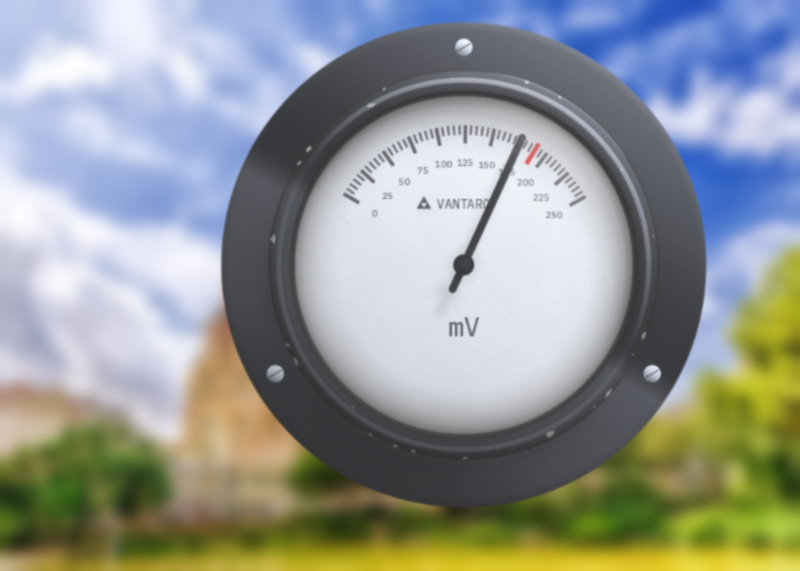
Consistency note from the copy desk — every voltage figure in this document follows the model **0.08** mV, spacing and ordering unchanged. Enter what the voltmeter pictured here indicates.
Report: **175** mV
